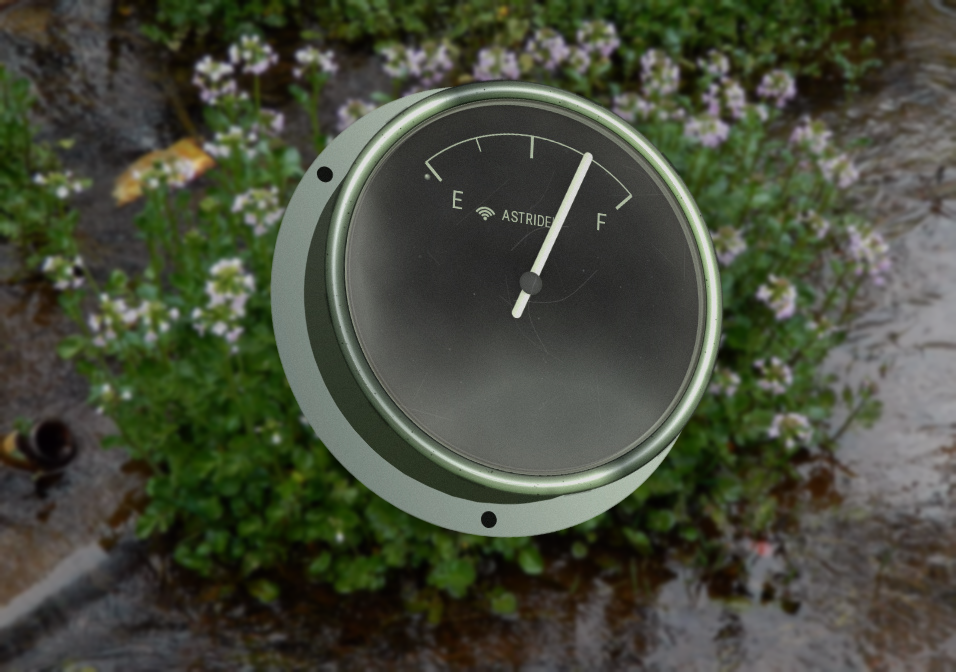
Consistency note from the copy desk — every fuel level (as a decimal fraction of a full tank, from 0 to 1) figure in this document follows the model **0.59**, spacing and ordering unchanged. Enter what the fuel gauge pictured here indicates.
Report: **0.75**
